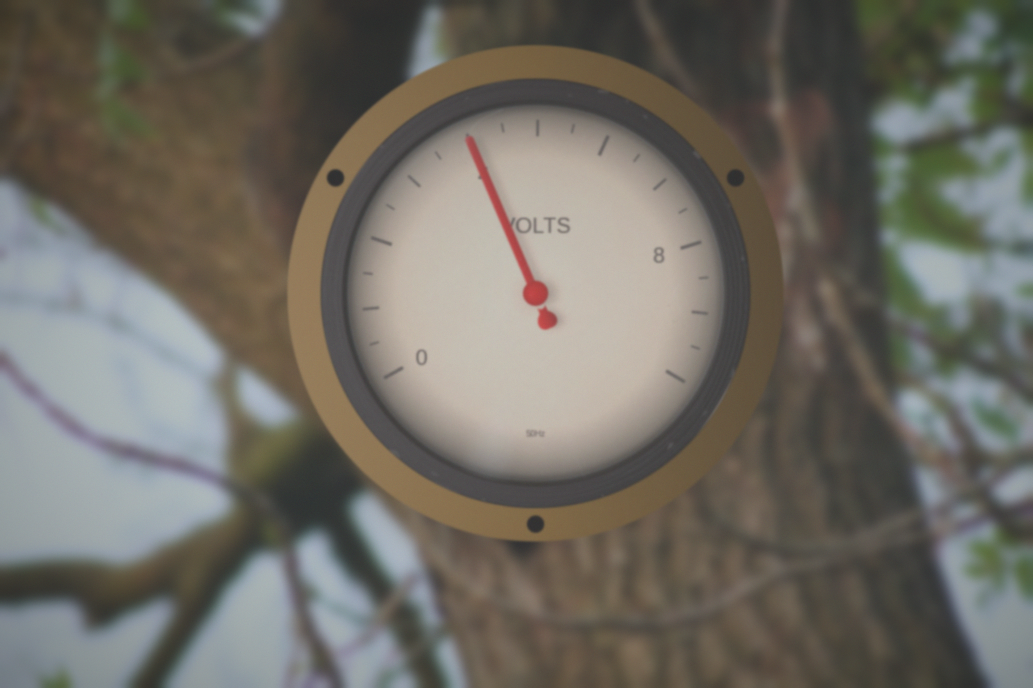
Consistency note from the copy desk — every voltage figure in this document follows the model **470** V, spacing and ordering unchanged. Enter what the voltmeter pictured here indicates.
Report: **4** V
